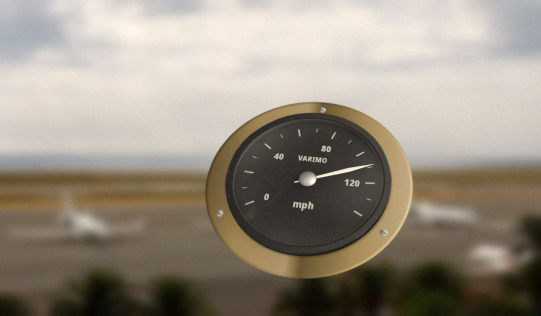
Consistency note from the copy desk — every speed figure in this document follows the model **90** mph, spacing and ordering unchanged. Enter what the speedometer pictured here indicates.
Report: **110** mph
